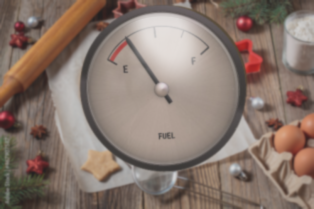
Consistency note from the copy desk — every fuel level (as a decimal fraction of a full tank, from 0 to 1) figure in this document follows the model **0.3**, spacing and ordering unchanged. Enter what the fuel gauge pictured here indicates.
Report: **0.25**
